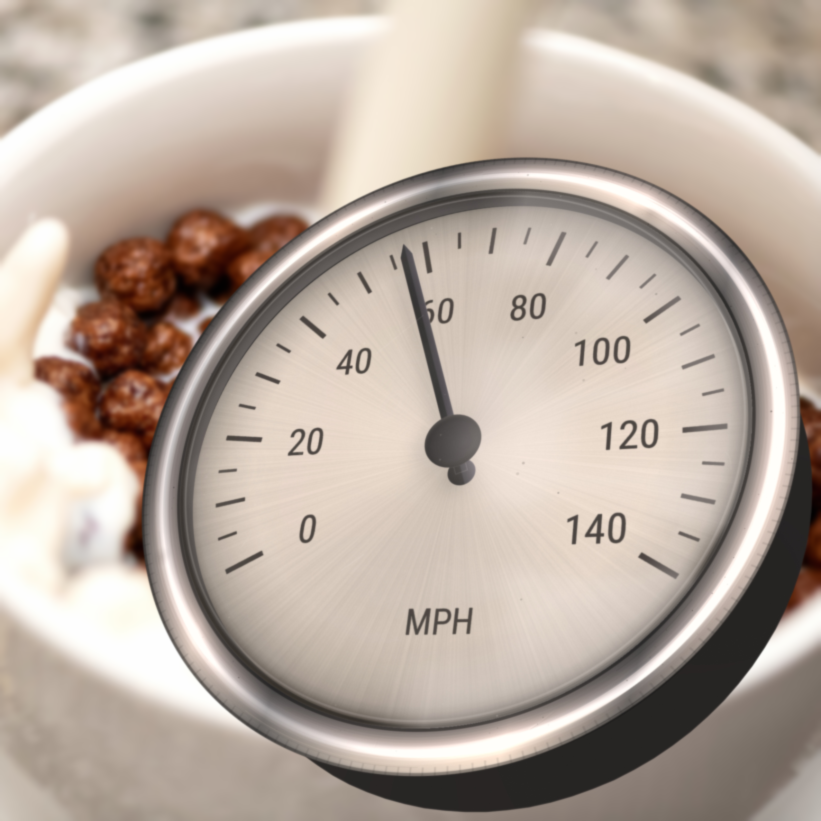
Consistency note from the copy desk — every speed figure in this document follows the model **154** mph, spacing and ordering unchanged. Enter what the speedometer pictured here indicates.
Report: **57.5** mph
